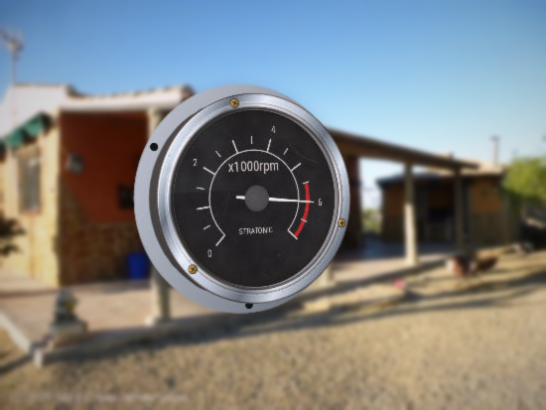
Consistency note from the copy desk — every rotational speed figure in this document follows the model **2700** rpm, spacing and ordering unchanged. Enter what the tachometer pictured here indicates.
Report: **6000** rpm
